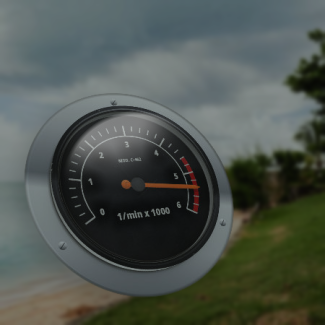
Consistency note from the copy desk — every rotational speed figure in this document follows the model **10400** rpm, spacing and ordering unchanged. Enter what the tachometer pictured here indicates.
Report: **5400** rpm
